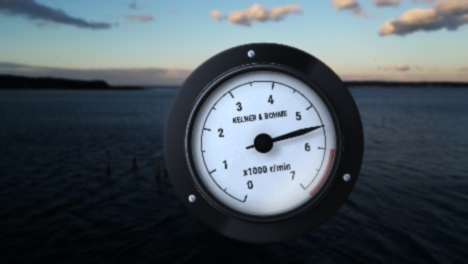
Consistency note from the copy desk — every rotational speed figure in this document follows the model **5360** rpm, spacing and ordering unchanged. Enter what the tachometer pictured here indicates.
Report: **5500** rpm
